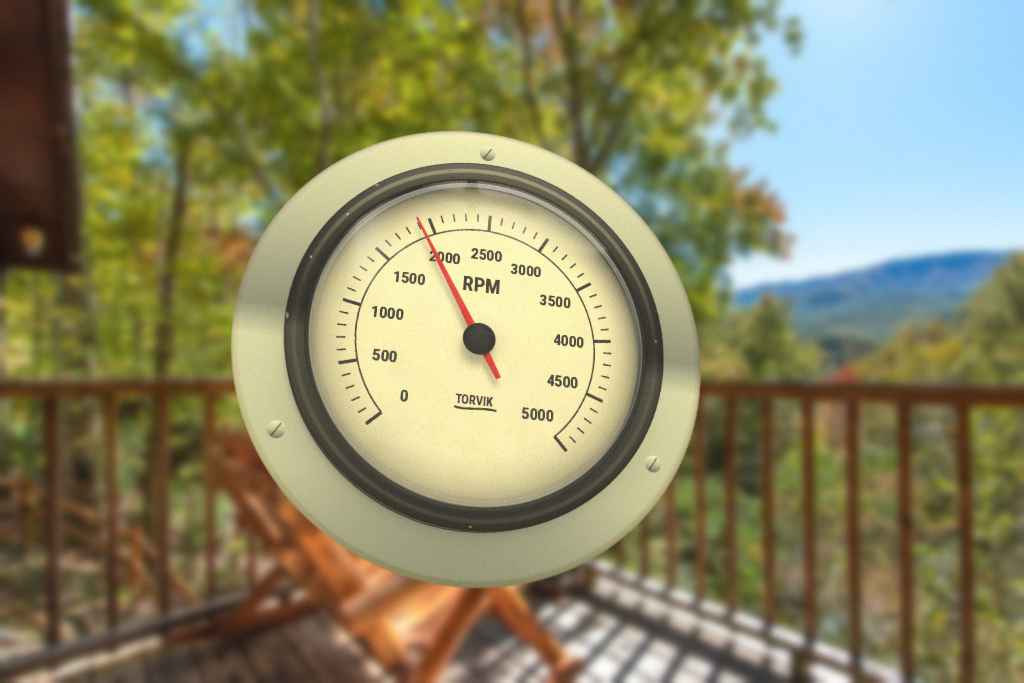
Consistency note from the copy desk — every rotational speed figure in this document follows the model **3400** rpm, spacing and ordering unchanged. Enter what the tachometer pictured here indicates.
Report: **1900** rpm
